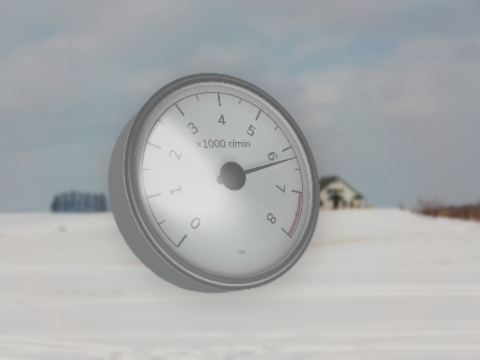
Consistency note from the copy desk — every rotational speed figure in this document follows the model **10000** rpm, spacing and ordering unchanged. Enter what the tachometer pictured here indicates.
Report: **6250** rpm
